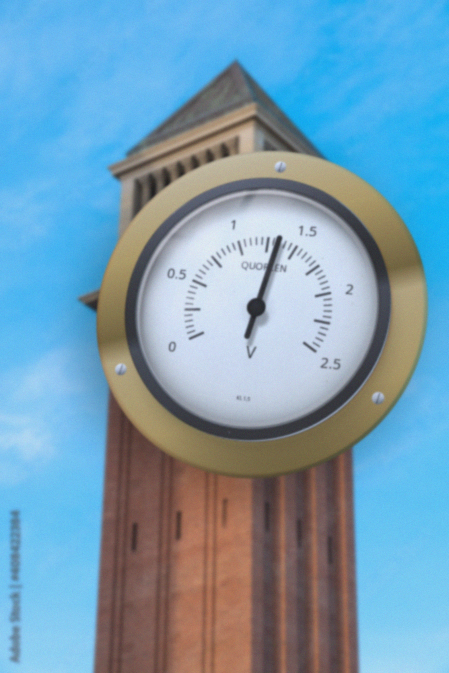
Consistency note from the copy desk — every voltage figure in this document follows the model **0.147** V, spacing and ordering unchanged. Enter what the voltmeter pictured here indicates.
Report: **1.35** V
